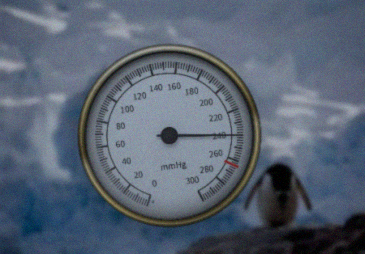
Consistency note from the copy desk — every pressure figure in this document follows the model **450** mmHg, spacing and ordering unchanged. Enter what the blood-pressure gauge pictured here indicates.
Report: **240** mmHg
